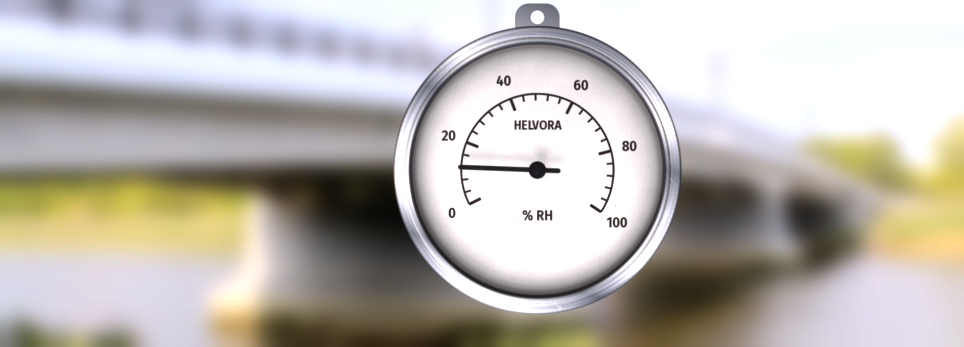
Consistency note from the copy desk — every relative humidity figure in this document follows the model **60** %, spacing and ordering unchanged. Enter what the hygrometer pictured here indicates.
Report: **12** %
